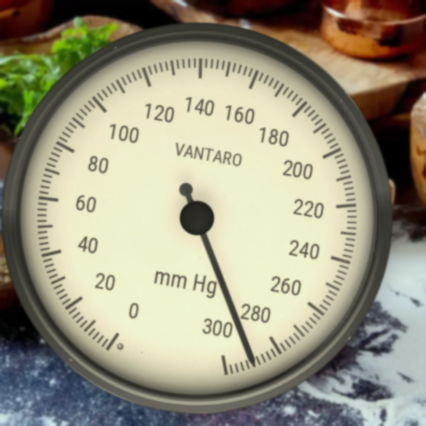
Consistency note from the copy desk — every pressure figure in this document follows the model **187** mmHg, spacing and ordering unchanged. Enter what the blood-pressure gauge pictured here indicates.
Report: **290** mmHg
